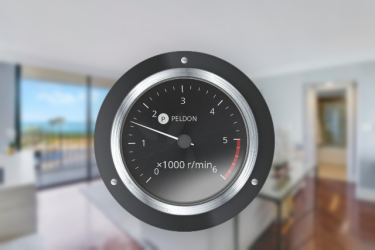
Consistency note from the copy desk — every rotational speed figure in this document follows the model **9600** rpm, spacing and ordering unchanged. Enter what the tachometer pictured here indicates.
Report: **1500** rpm
